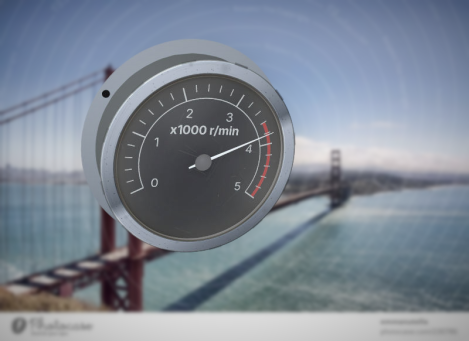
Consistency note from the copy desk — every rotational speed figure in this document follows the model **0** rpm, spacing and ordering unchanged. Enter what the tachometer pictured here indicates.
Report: **3800** rpm
